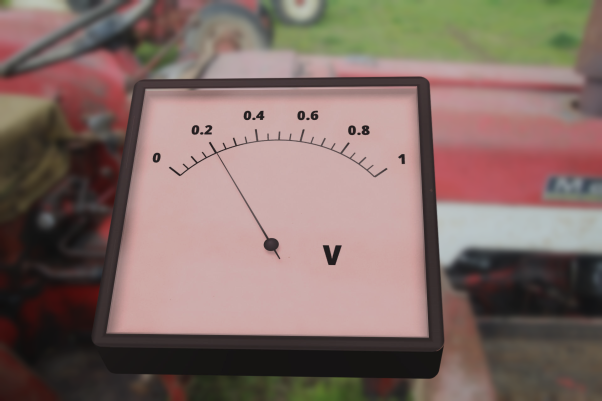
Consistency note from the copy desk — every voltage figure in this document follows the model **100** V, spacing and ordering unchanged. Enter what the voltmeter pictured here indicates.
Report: **0.2** V
